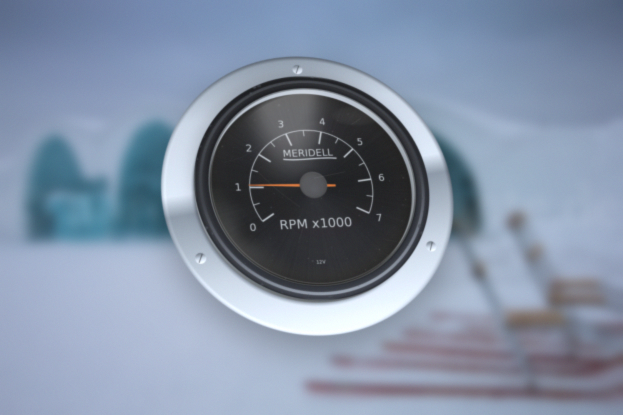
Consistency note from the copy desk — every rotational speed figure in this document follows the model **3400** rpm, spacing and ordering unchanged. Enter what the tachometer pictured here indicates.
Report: **1000** rpm
